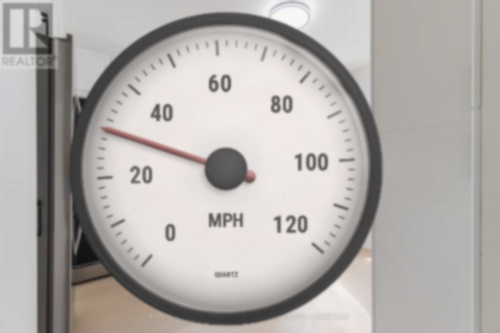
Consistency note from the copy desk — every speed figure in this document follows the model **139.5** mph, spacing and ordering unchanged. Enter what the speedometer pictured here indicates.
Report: **30** mph
